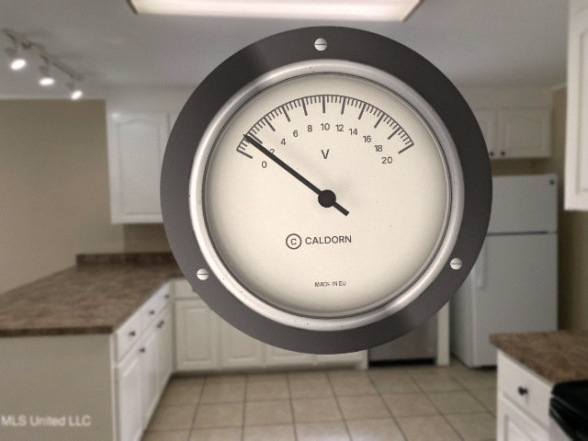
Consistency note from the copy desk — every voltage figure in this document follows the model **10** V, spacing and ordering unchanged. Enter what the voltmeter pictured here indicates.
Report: **1.6** V
